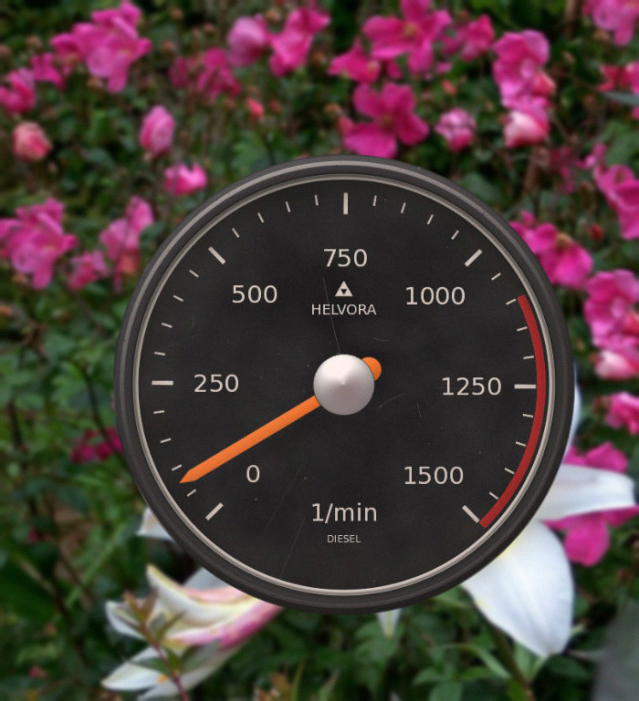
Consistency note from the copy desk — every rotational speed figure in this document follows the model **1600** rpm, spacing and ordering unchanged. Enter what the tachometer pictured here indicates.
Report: **75** rpm
